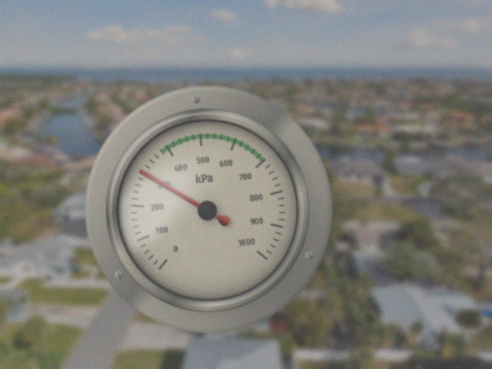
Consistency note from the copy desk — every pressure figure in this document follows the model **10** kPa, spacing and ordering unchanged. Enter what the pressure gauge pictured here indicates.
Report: **300** kPa
